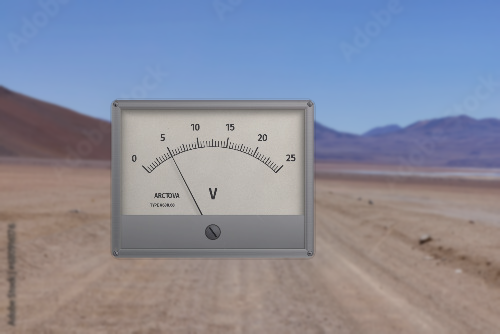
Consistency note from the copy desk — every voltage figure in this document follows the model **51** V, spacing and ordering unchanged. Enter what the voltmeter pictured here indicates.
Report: **5** V
